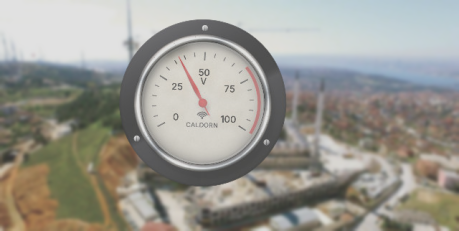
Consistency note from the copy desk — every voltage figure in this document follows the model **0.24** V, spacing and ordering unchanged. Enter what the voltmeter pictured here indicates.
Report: **37.5** V
